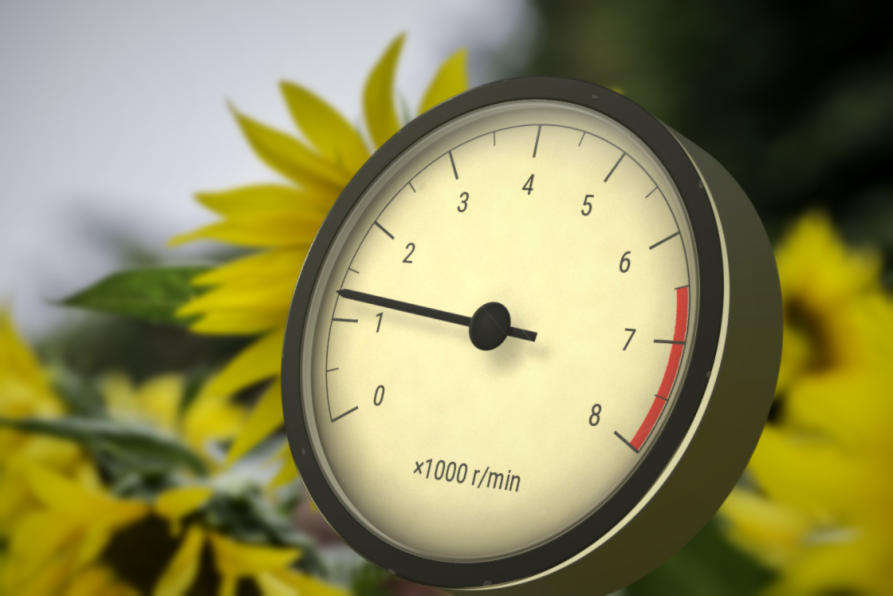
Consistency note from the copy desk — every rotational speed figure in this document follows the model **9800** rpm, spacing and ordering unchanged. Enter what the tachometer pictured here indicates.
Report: **1250** rpm
